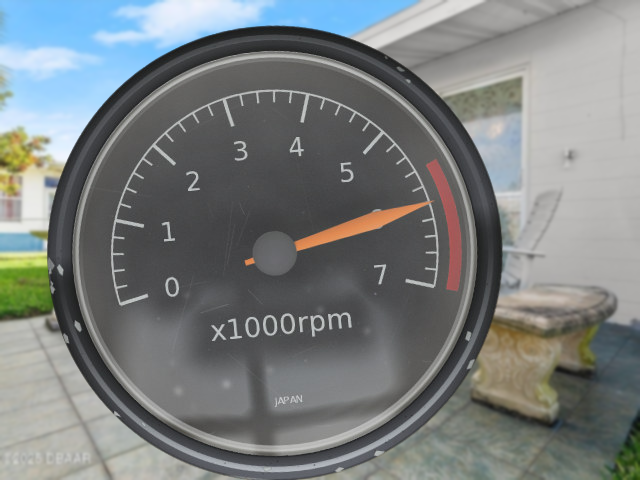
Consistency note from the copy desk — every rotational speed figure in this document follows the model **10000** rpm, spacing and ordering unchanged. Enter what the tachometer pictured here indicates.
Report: **6000** rpm
